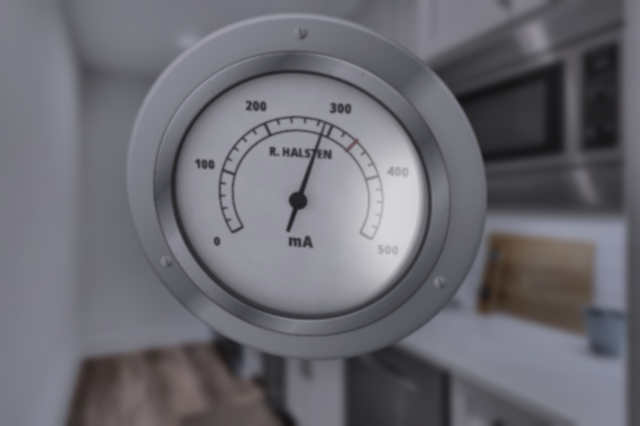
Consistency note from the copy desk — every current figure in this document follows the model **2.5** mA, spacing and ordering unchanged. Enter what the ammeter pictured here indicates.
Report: **290** mA
